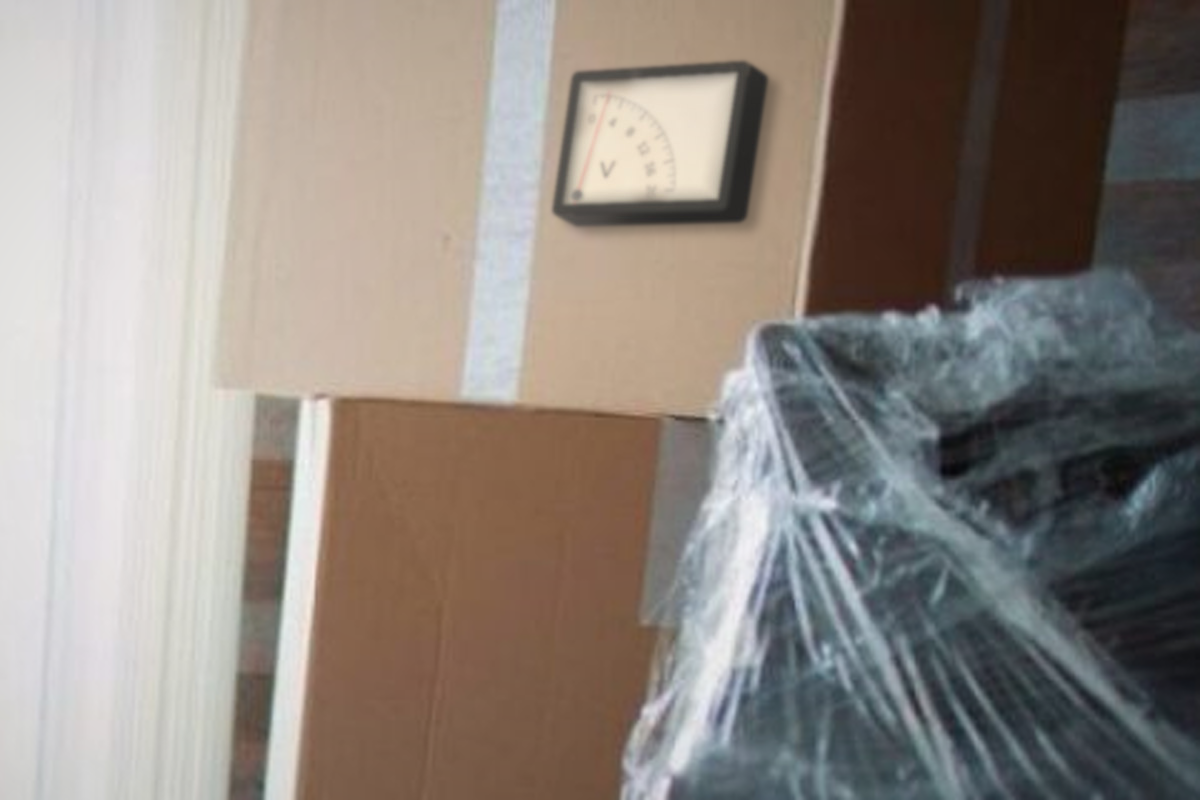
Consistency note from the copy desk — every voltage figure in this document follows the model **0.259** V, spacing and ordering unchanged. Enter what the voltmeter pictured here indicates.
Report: **2** V
